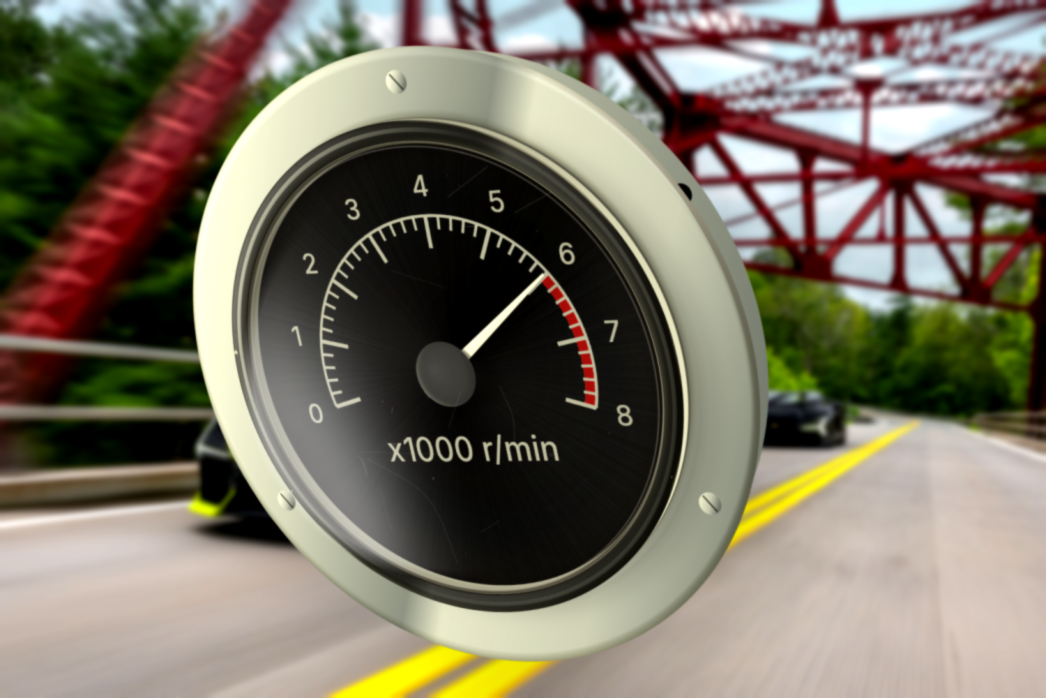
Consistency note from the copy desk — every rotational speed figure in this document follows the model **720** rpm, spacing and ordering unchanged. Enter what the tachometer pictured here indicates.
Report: **6000** rpm
